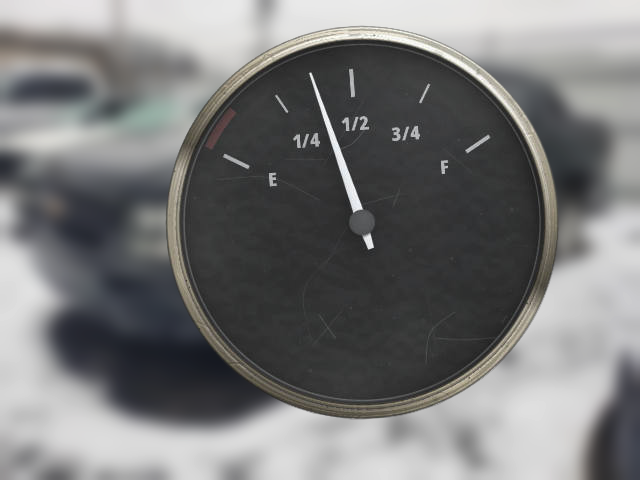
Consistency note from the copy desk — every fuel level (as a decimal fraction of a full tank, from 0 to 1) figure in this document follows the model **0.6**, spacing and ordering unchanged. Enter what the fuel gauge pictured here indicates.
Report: **0.375**
